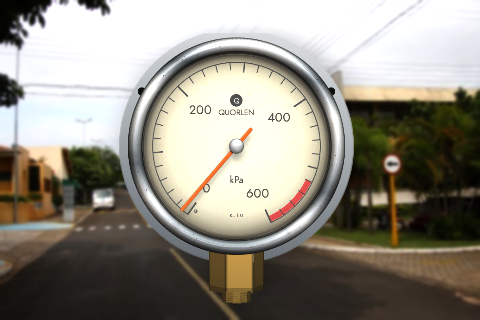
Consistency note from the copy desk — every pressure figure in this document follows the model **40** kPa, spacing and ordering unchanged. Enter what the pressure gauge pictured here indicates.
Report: **10** kPa
